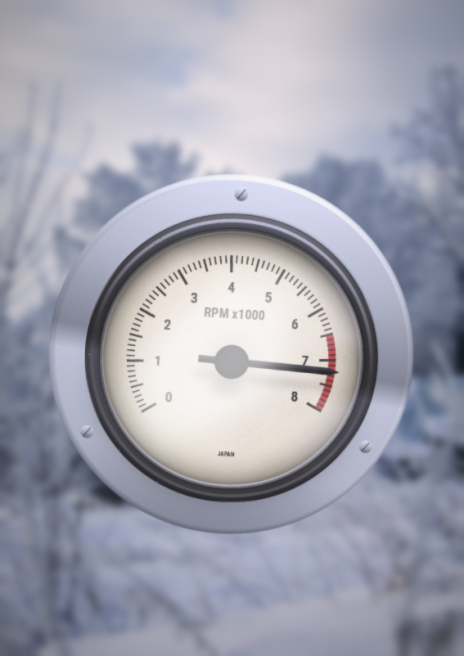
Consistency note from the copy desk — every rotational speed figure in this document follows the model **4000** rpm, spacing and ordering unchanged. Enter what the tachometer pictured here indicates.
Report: **7200** rpm
